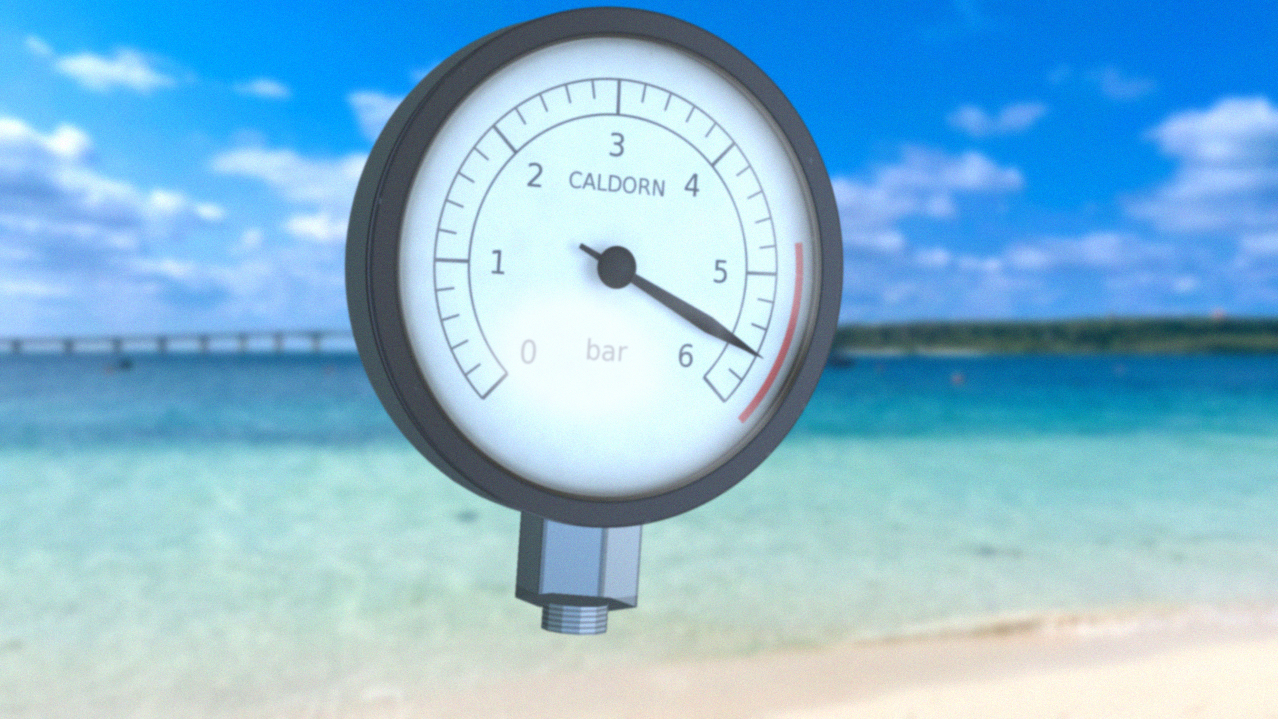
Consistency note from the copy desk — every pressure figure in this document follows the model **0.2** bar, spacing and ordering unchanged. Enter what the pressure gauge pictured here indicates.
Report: **5.6** bar
